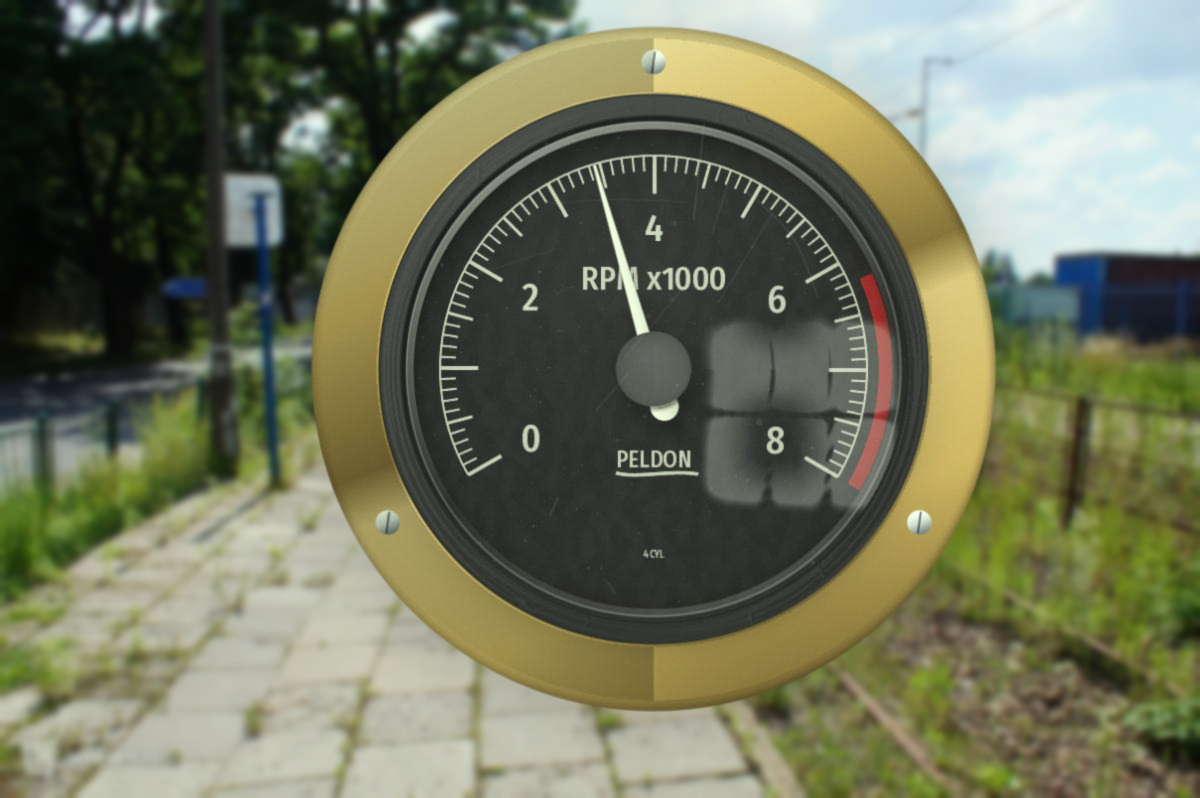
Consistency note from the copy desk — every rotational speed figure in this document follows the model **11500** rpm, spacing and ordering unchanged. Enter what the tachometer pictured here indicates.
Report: **3450** rpm
